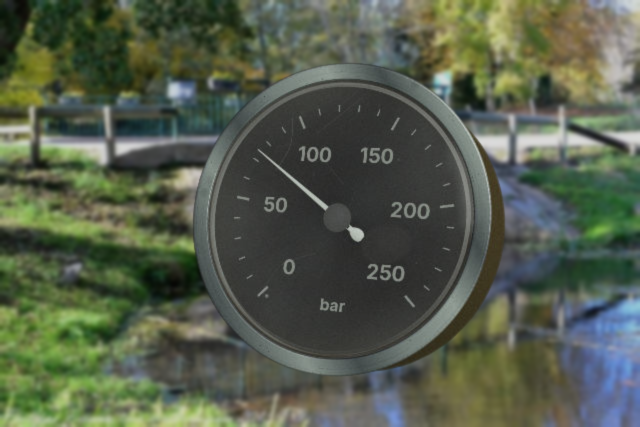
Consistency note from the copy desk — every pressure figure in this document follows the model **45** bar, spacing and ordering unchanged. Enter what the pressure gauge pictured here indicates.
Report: **75** bar
